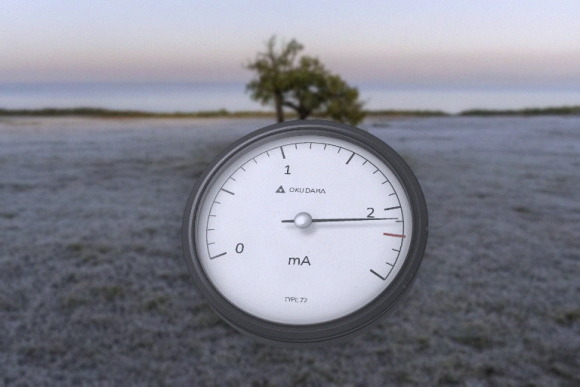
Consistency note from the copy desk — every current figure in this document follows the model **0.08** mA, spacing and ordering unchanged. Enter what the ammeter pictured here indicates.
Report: **2.1** mA
